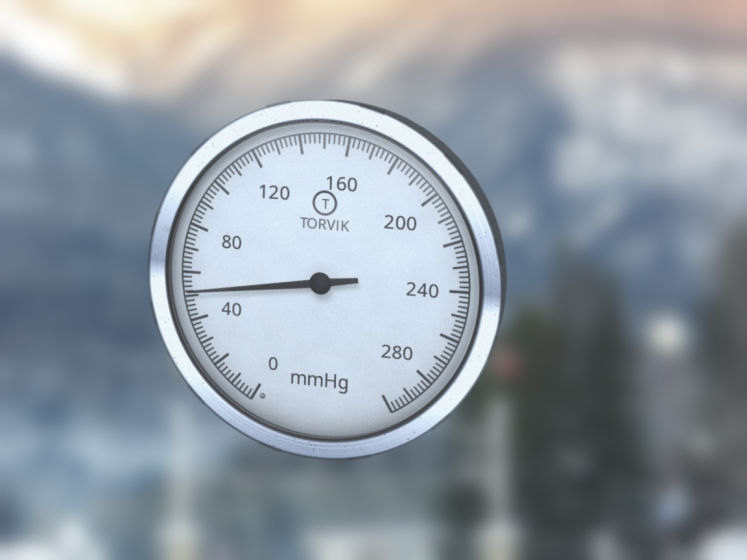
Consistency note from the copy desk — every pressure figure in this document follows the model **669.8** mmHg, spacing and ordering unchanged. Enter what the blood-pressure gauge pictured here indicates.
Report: **52** mmHg
